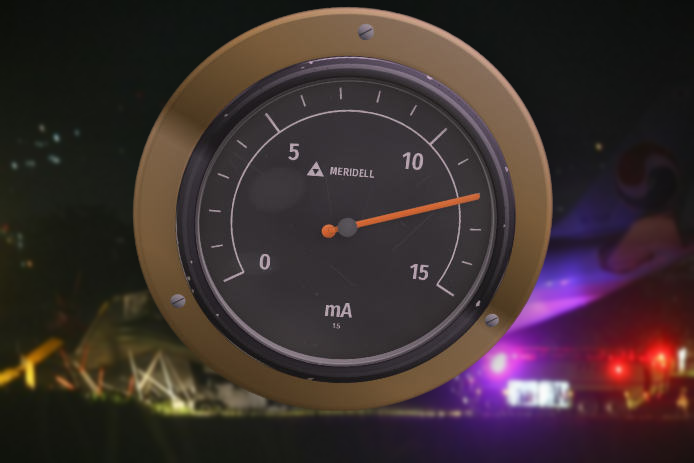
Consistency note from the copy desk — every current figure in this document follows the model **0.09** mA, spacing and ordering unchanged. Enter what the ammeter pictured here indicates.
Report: **12** mA
